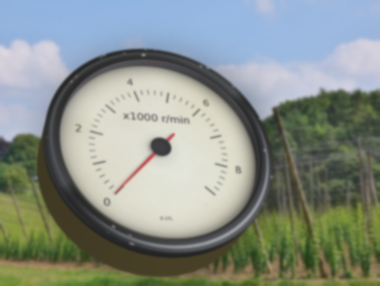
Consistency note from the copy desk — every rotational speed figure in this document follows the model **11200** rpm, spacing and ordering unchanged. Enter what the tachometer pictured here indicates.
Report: **0** rpm
